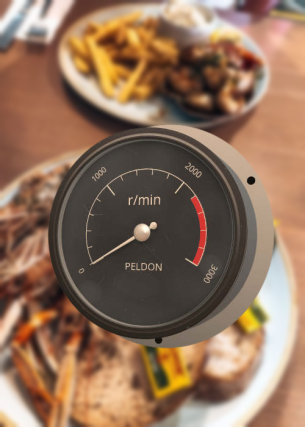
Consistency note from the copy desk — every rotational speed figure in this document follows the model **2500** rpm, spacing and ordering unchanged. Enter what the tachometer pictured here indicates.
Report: **0** rpm
